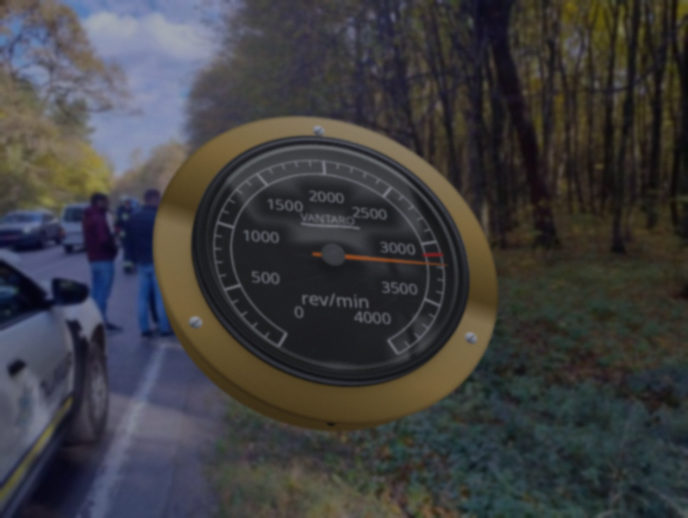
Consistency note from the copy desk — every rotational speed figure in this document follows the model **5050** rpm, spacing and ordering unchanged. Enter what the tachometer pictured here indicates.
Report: **3200** rpm
